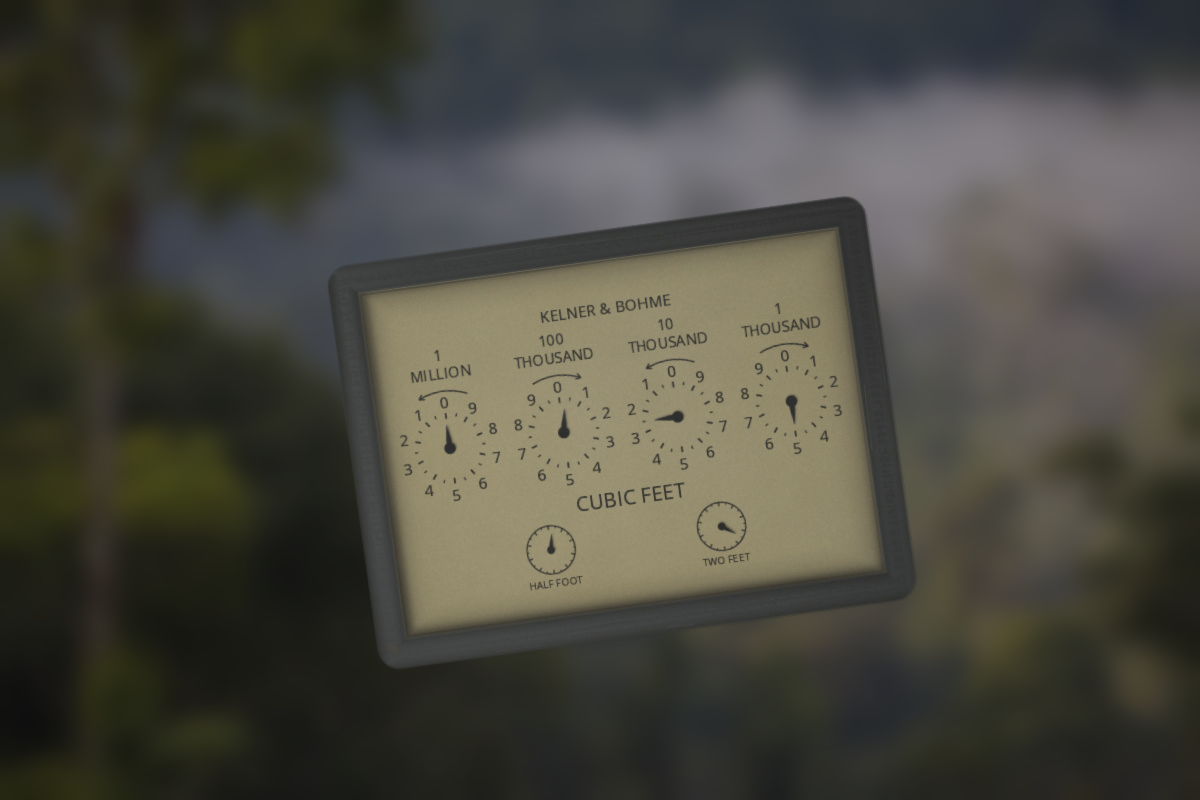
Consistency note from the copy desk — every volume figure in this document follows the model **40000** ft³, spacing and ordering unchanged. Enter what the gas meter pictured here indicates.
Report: **2500** ft³
